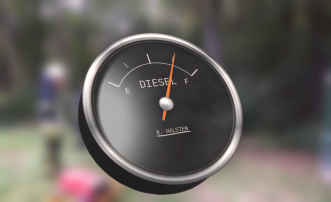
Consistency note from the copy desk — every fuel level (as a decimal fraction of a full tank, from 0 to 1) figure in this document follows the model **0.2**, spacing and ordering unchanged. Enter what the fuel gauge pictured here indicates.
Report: **0.75**
